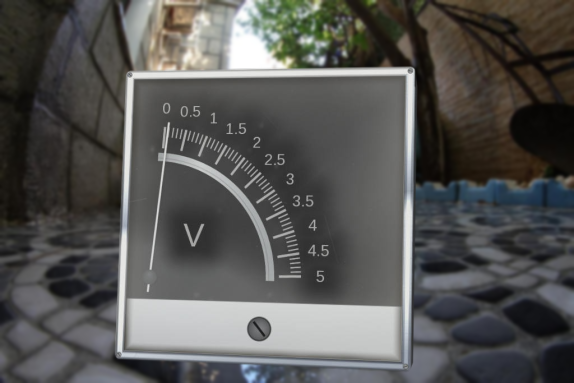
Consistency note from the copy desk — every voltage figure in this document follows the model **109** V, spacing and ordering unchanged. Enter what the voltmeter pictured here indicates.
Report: **0.1** V
